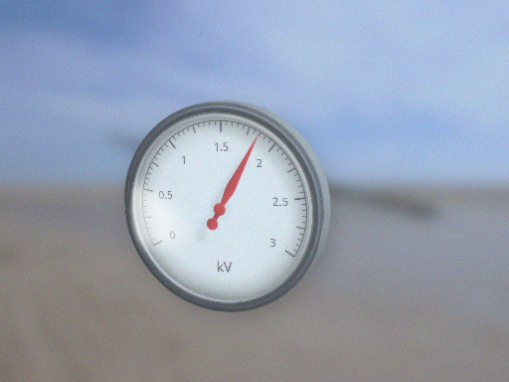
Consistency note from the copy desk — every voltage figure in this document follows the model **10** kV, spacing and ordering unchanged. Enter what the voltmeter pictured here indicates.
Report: **1.85** kV
